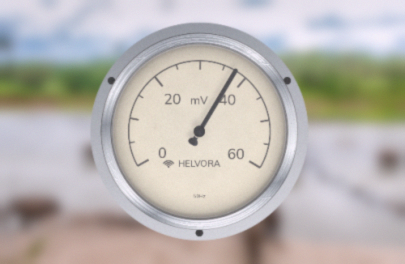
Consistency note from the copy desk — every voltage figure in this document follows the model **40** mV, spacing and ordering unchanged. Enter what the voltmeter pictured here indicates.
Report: **37.5** mV
